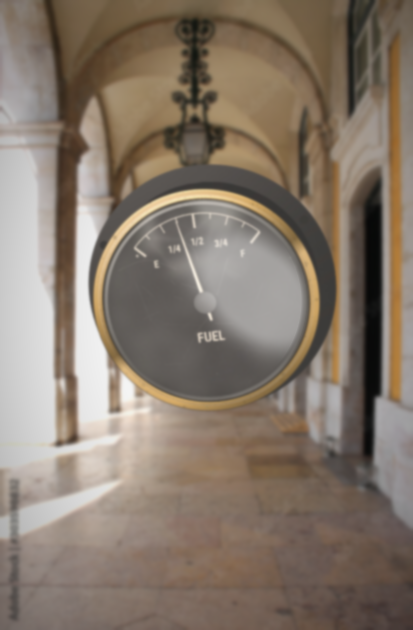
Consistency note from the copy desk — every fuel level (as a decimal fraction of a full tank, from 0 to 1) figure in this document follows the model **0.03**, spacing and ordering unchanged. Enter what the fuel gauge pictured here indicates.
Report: **0.375**
